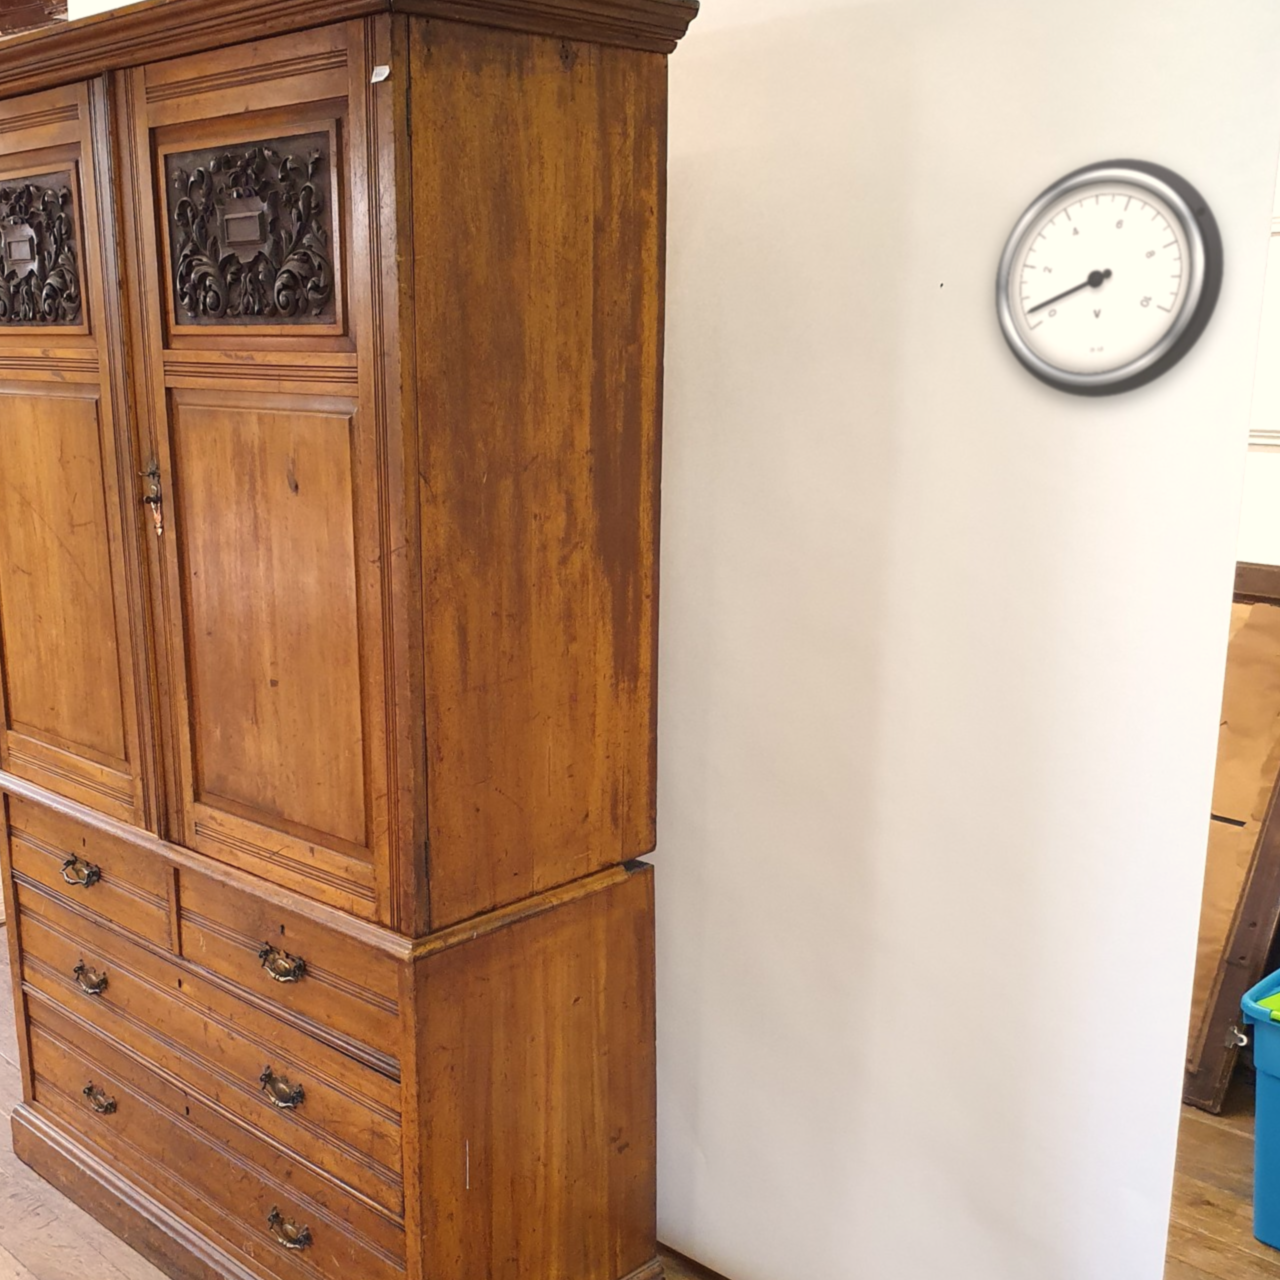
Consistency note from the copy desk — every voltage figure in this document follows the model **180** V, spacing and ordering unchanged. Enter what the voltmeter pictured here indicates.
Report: **0.5** V
